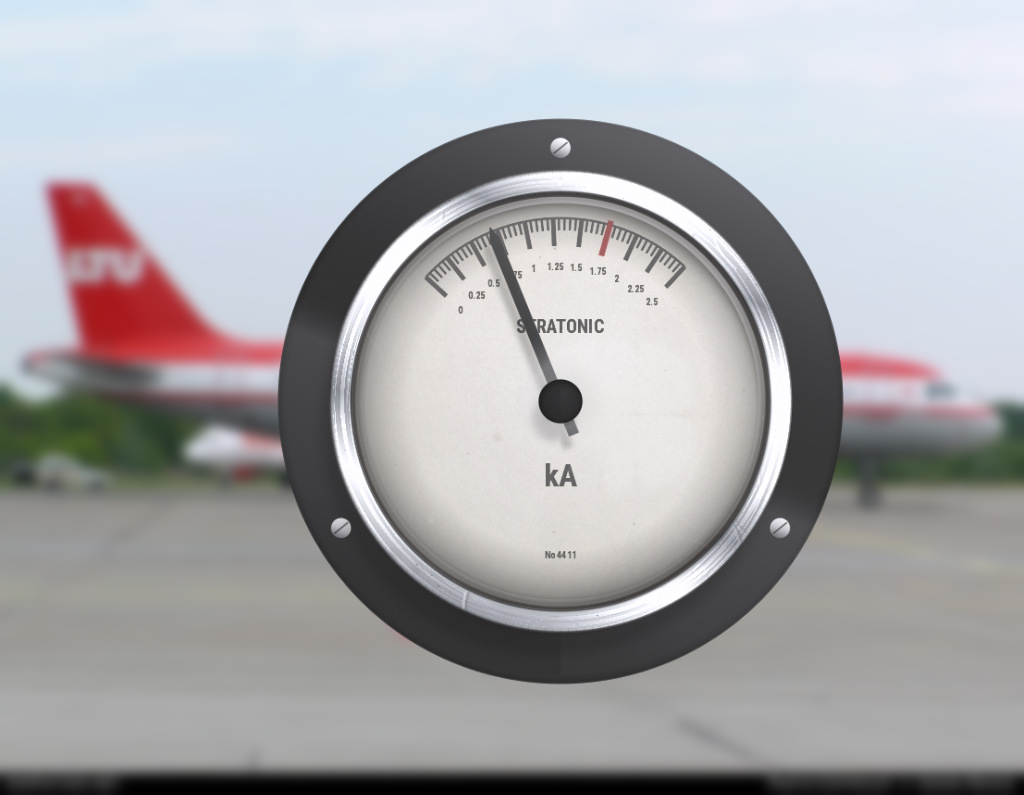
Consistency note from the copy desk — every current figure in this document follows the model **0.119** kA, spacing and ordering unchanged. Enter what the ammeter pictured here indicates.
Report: **0.7** kA
